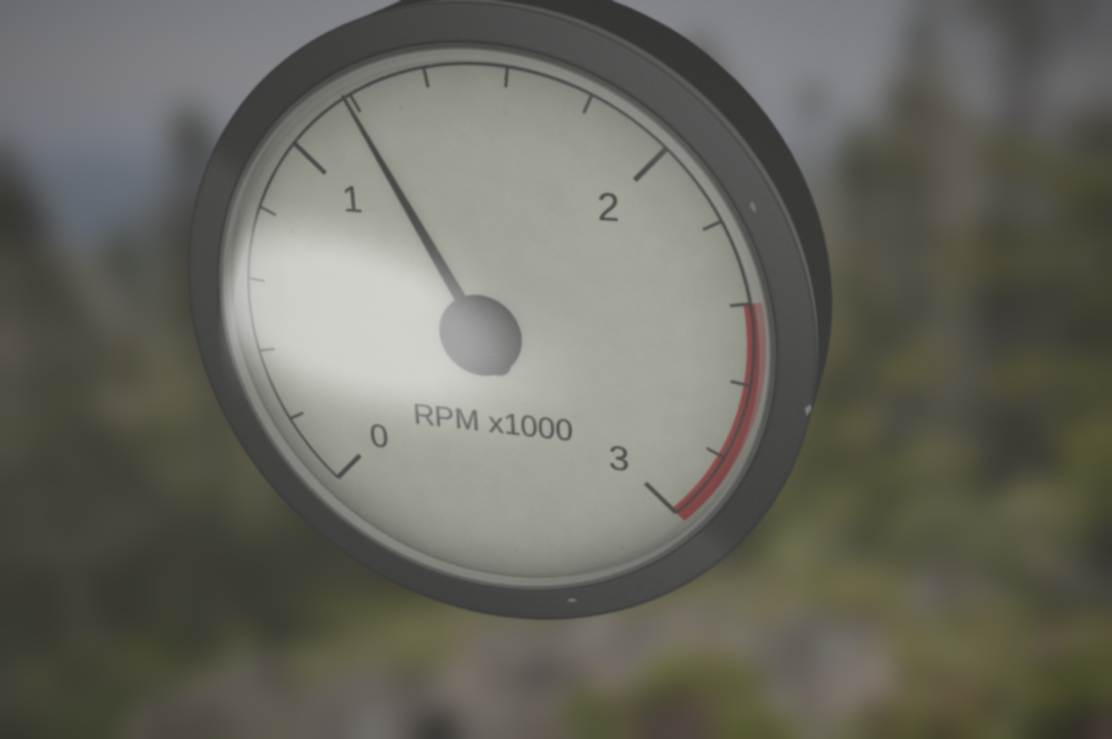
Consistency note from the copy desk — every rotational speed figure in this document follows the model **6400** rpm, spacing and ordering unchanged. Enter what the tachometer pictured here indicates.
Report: **1200** rpm
